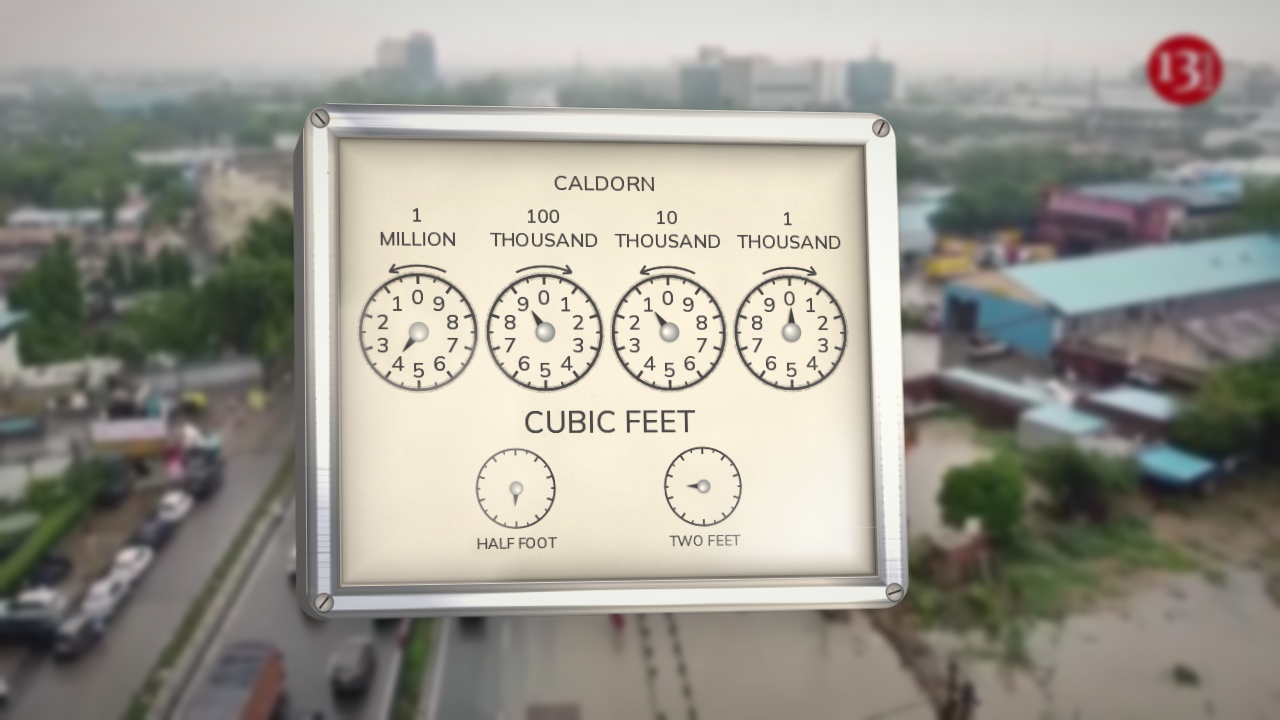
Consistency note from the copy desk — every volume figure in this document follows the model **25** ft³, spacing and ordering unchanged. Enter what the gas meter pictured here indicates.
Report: **391000** ft³
